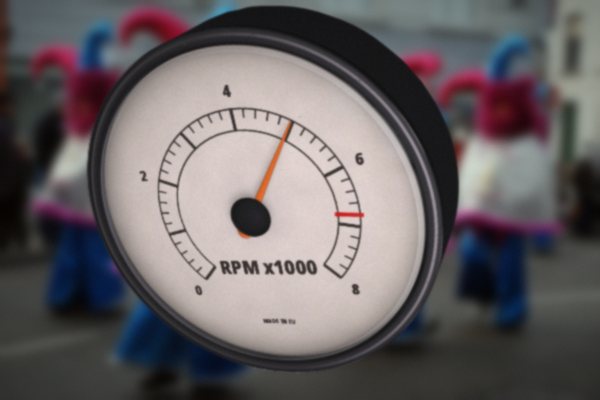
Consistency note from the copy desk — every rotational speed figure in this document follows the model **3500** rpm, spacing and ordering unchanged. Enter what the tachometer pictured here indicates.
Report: **5000** rpm
